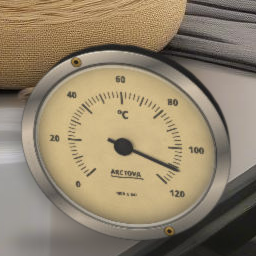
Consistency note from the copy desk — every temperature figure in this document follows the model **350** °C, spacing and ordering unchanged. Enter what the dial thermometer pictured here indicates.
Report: **110** °C
